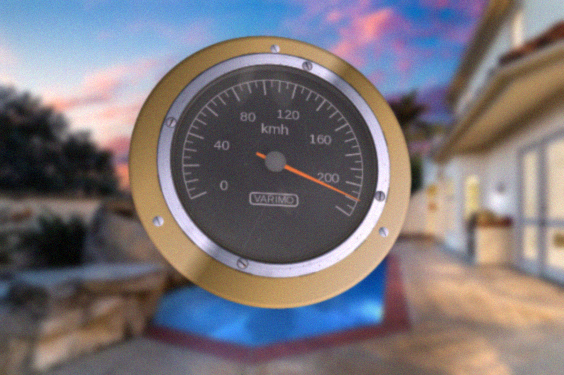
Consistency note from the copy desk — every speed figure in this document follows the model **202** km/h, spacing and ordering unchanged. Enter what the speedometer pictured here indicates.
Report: **210** km/h
